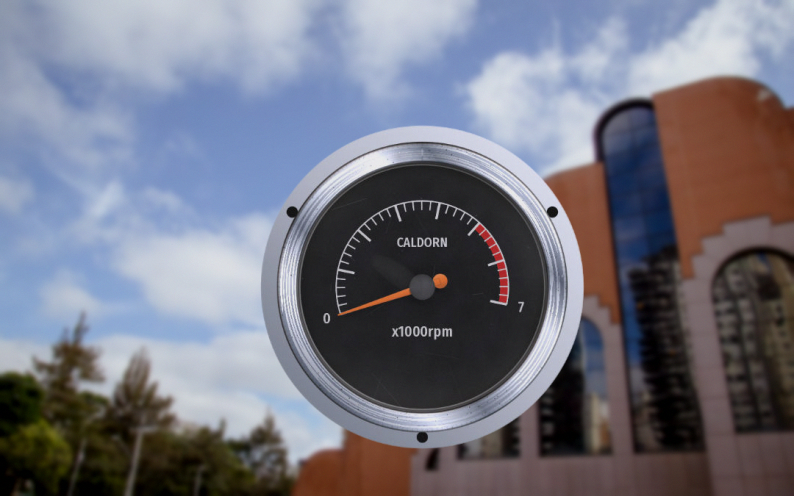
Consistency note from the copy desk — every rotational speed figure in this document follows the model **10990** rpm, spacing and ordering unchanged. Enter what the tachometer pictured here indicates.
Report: **0** rpm
